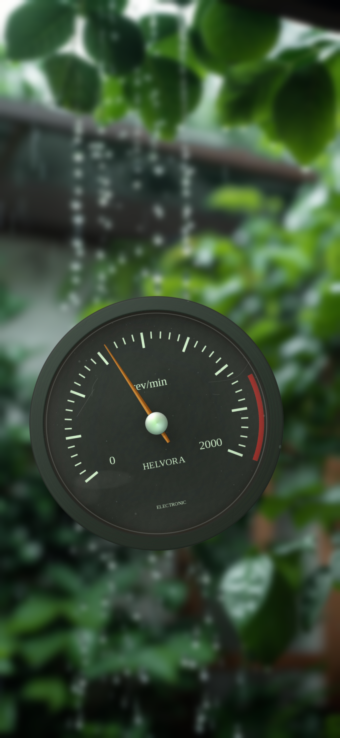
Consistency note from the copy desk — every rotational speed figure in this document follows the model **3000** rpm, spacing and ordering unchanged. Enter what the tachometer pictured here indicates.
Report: **800** rpm
